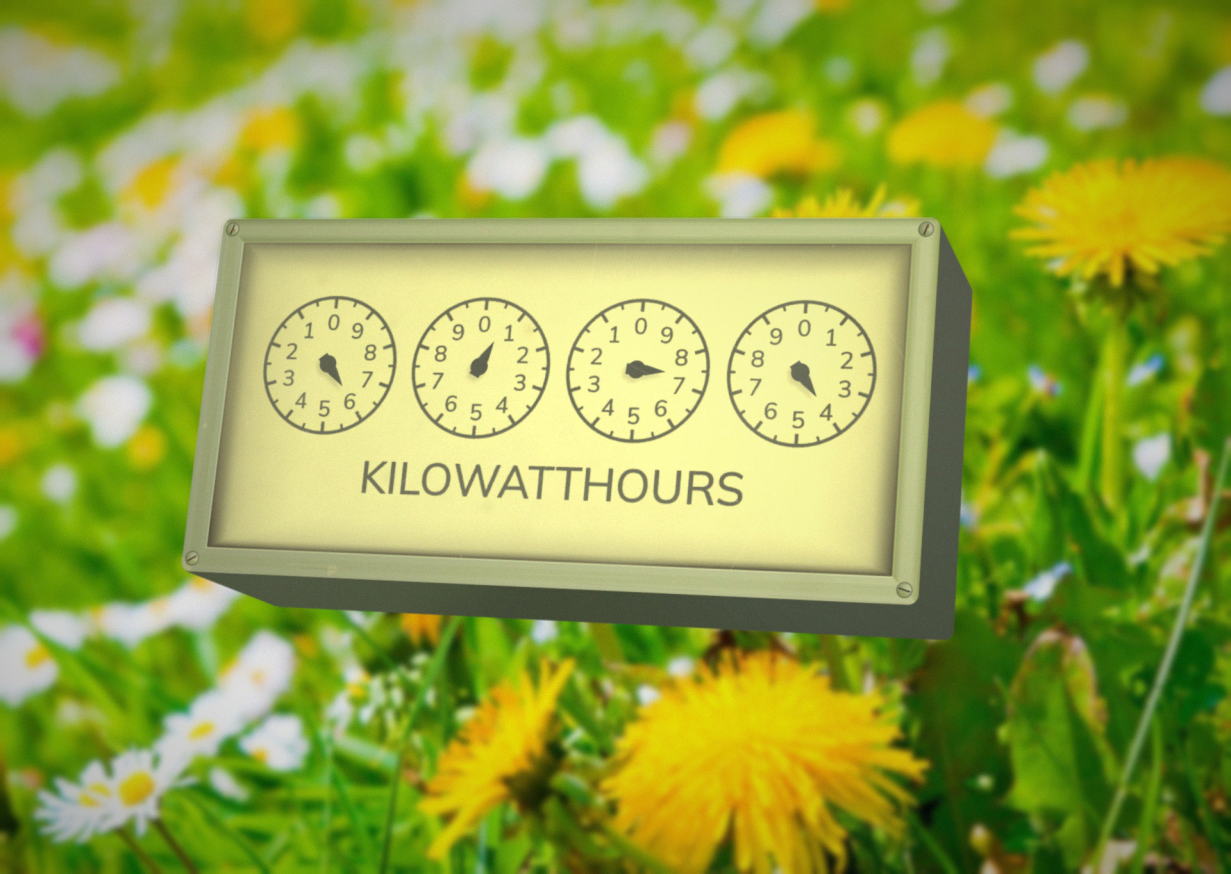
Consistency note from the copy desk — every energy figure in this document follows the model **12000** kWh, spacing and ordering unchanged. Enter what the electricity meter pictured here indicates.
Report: **6074** kWh
